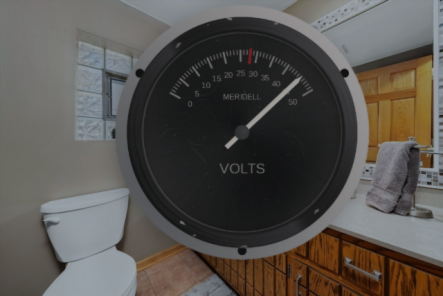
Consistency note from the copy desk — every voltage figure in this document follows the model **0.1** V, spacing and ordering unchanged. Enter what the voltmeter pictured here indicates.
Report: **45** V
